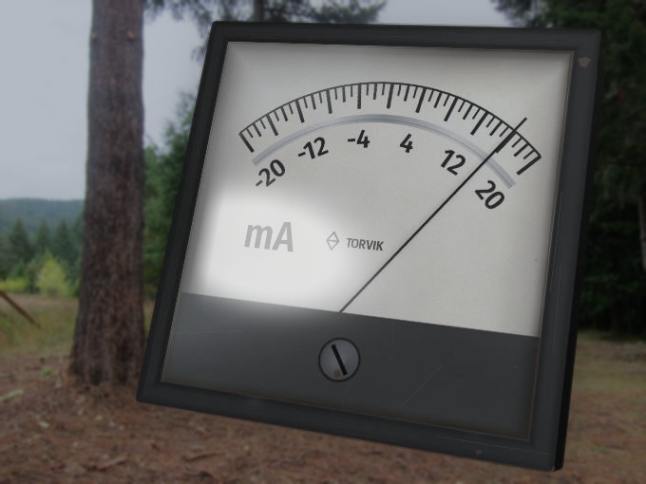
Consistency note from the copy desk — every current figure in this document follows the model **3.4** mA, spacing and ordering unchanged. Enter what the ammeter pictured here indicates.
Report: **16** mA
